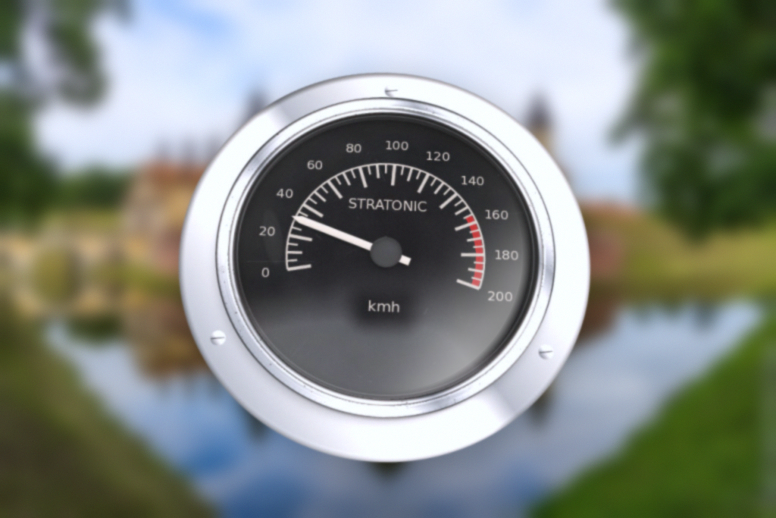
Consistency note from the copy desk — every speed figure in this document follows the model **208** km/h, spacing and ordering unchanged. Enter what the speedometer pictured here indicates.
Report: **30** km/h
